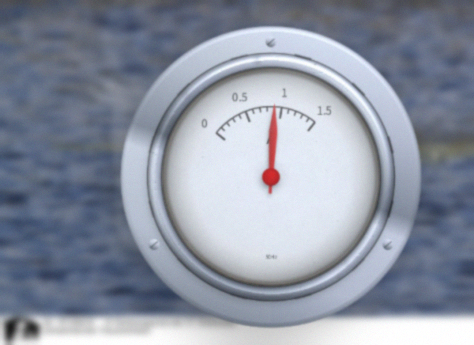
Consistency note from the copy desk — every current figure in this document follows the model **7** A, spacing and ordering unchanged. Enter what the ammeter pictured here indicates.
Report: **0.9** A
